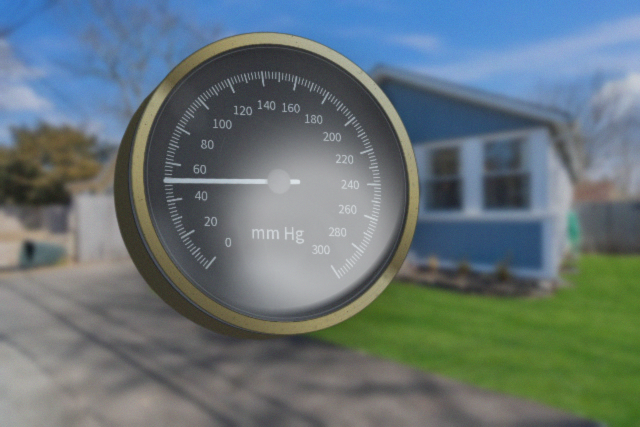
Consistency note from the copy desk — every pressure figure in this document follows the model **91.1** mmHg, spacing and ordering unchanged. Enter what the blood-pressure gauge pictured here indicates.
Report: **50** mmHg
